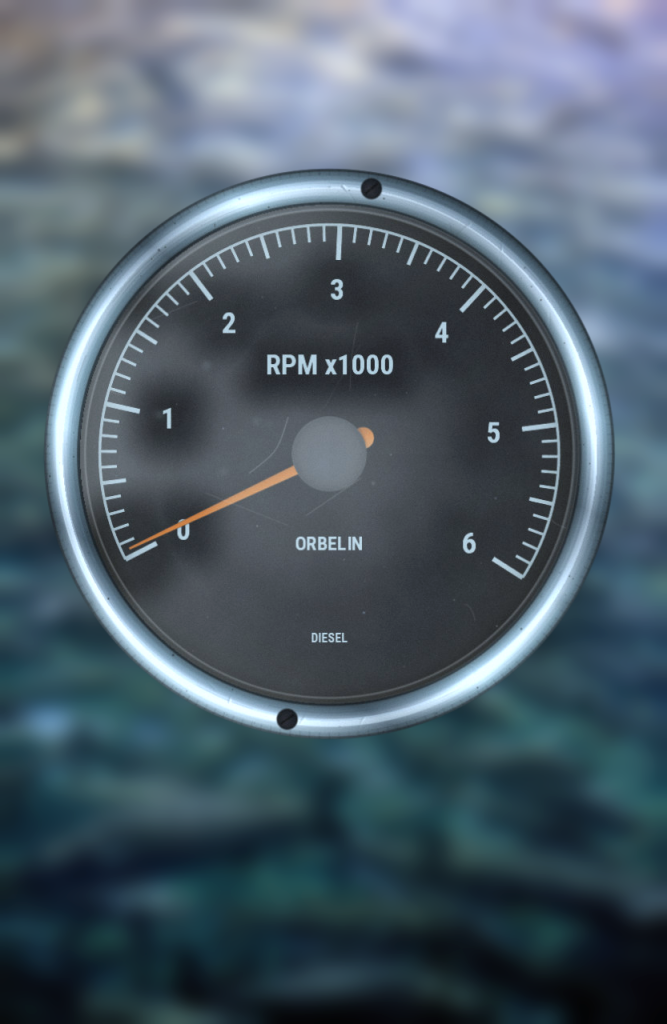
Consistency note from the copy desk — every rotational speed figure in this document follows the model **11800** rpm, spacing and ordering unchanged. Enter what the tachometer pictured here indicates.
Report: **50** rpm
